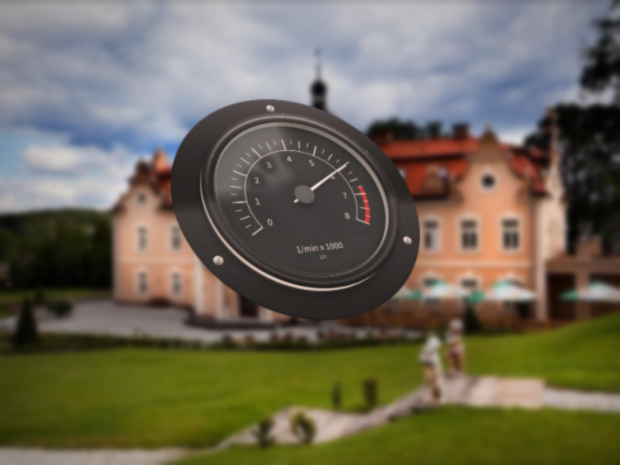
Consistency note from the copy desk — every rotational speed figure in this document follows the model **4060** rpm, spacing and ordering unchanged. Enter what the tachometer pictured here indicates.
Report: **6000** rpm
